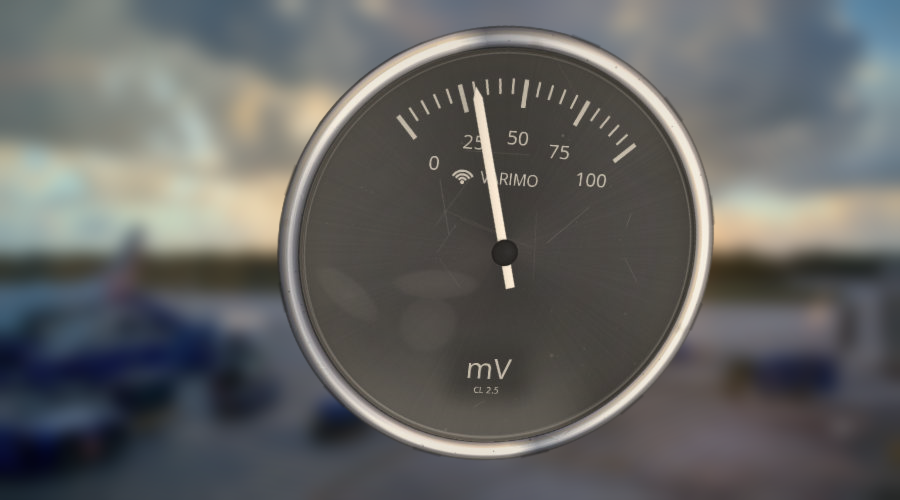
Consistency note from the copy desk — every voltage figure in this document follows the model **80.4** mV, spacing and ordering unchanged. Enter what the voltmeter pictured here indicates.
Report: **30** mV
